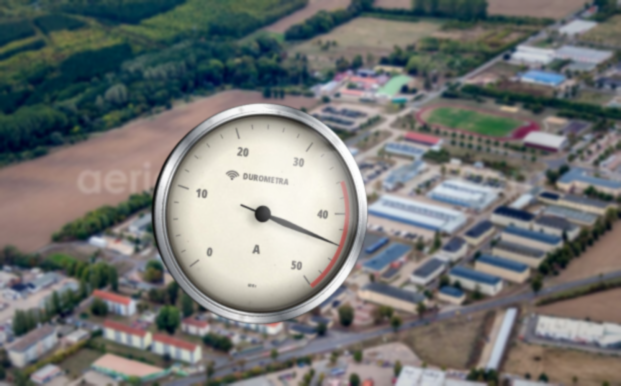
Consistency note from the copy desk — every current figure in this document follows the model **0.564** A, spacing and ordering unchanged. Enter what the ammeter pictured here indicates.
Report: **44** A
